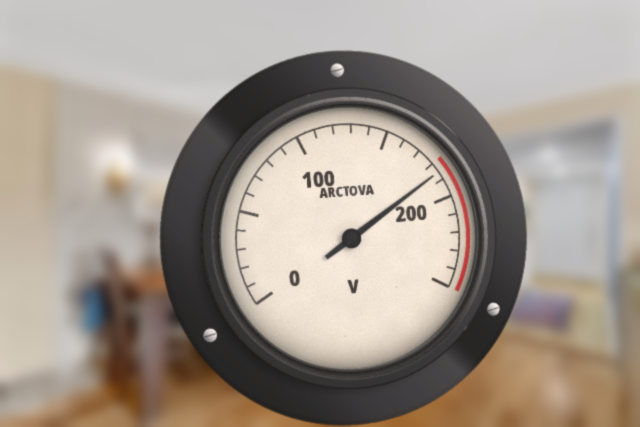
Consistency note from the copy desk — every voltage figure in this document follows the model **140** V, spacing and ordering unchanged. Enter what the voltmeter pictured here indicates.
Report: **185** V
